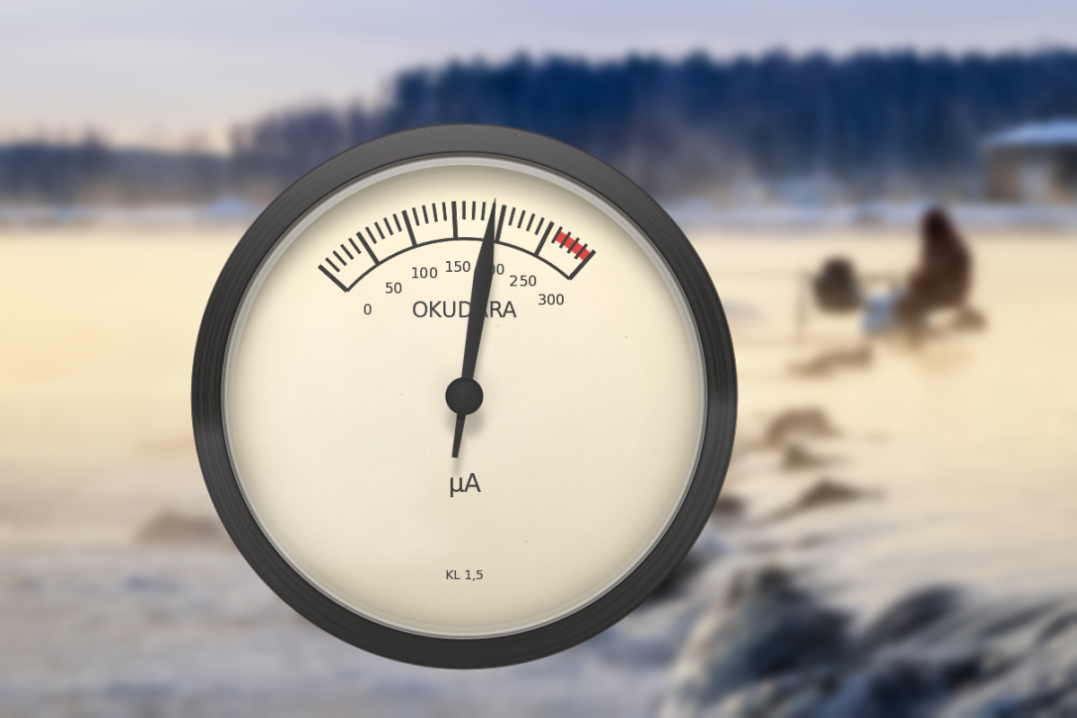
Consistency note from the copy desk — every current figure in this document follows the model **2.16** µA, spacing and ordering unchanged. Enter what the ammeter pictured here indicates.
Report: **190** µA
